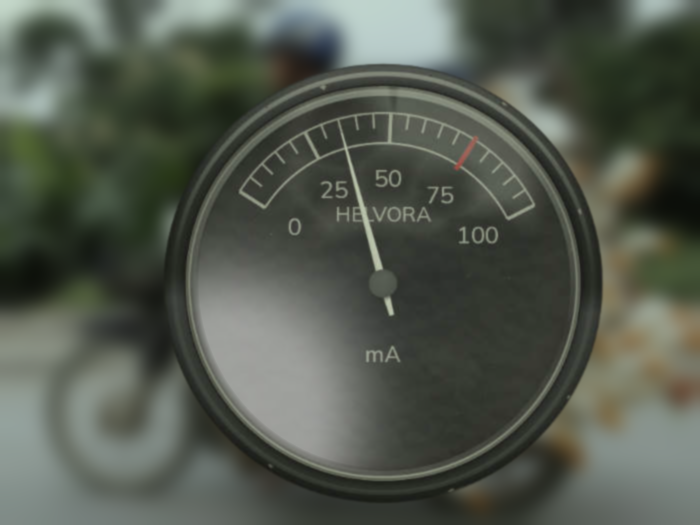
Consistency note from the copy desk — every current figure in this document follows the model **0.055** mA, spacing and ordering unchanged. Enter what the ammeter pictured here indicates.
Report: **35** mA
